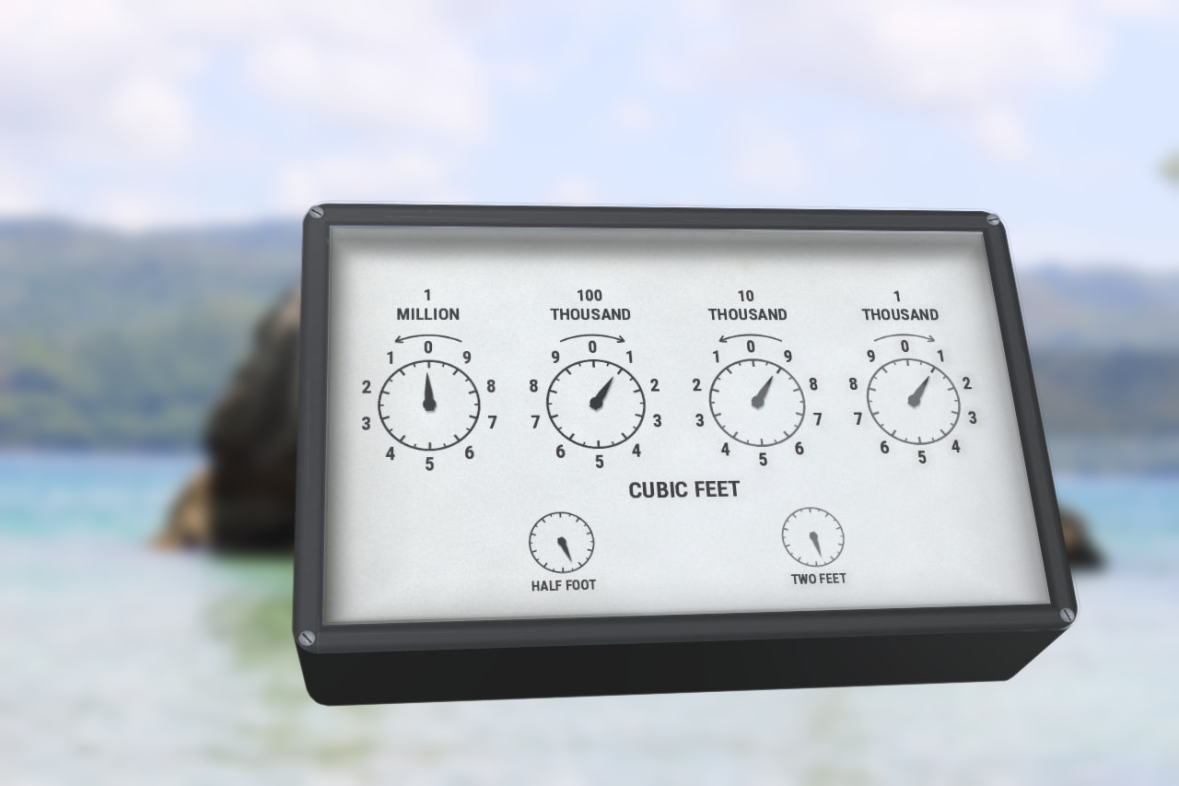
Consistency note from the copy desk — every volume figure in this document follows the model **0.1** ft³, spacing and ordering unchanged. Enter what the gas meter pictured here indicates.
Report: **9100** ft³
